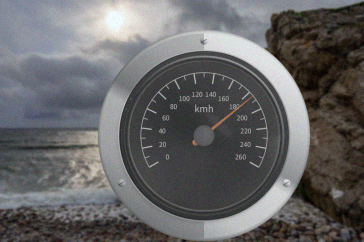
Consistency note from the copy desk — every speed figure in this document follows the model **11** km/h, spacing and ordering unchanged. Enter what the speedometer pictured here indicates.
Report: **185** km/h
